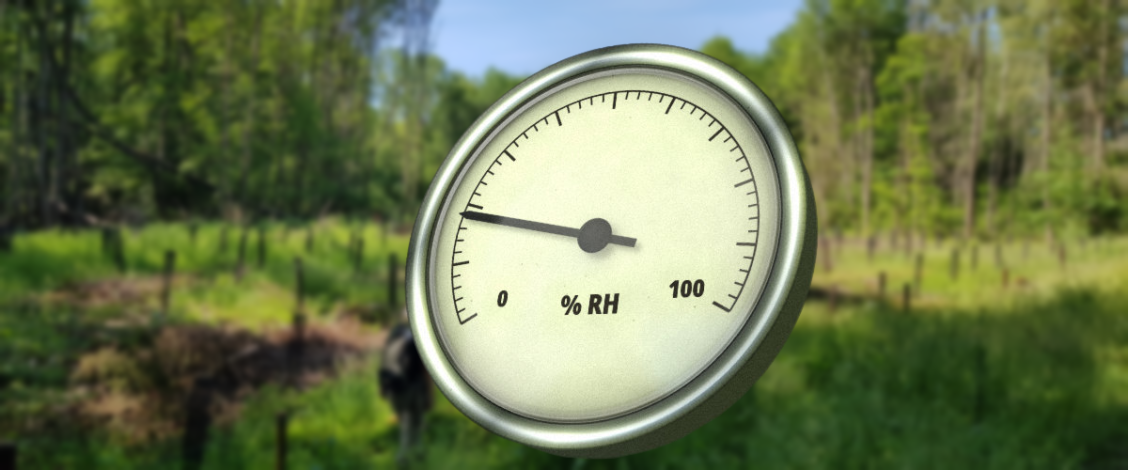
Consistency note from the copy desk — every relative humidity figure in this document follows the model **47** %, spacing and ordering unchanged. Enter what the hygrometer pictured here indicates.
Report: **18** %
